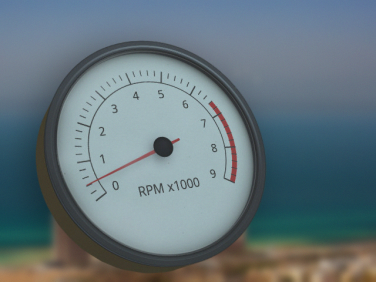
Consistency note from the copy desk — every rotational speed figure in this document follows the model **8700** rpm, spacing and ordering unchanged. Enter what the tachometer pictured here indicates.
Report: **400** rpm
